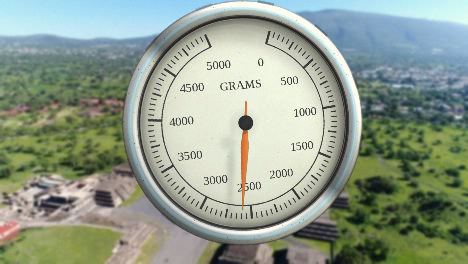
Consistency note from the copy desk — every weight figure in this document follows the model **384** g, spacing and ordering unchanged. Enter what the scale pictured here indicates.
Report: **2600** g
